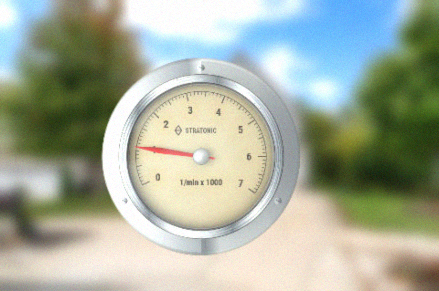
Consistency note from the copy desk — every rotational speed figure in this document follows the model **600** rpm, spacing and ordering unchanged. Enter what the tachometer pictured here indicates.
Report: **1000** rpm
